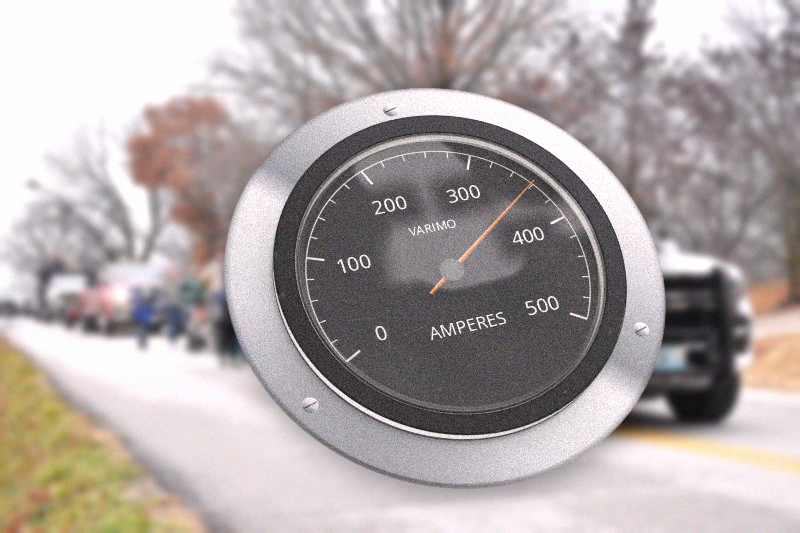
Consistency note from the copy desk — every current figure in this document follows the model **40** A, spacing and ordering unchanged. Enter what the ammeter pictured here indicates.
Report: **360** A
